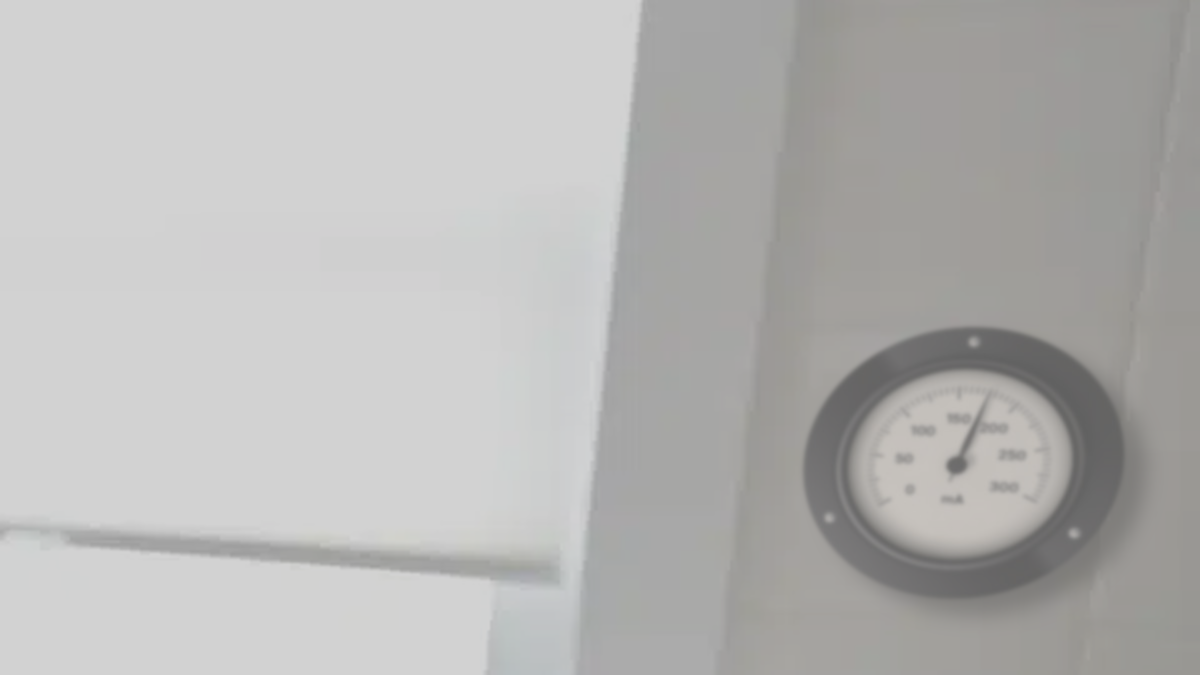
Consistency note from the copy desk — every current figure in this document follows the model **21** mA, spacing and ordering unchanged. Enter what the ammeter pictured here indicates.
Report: **175** mA
